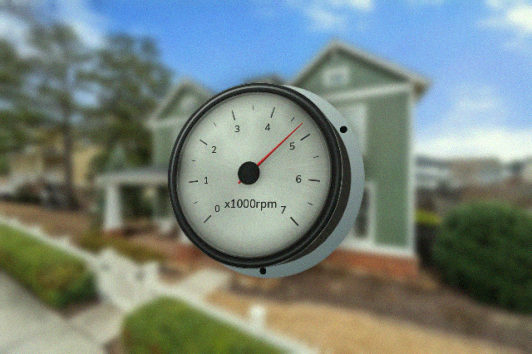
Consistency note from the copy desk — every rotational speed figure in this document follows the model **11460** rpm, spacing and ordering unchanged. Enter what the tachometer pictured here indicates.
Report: **4750** rpm
